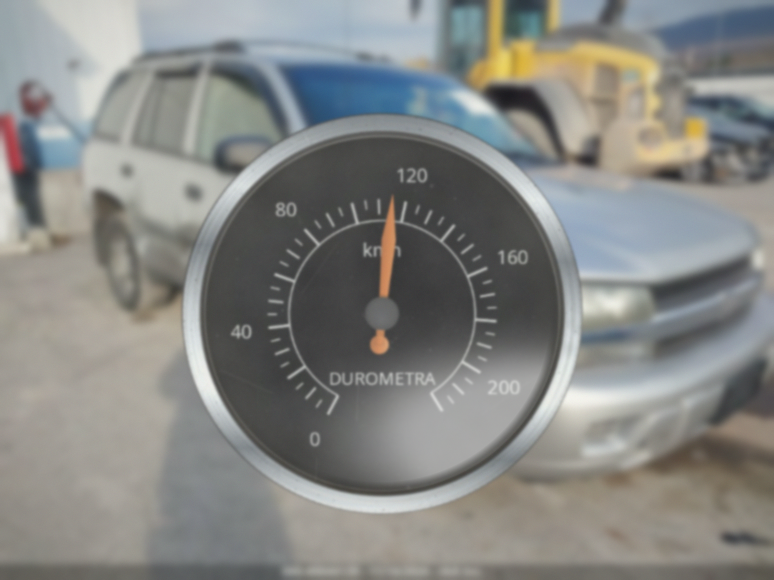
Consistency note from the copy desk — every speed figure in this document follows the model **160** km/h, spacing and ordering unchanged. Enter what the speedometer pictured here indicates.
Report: **115** km/h
